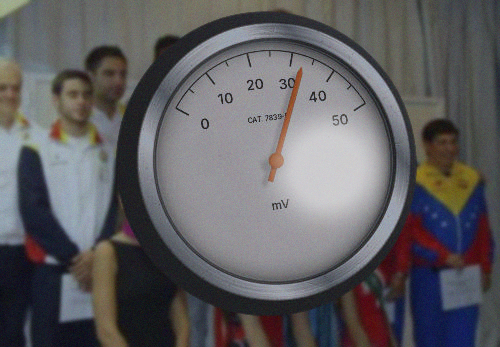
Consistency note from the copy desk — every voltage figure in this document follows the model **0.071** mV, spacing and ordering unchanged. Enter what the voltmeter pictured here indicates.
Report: **32.5** mV
